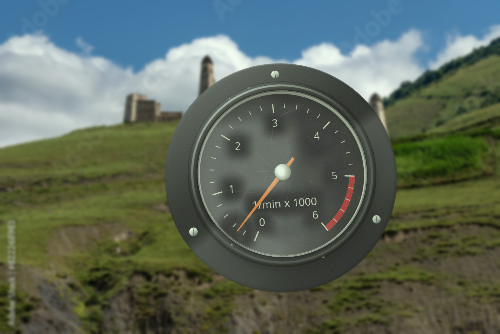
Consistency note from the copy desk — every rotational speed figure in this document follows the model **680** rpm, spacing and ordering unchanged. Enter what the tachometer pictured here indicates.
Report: **300** rpm
